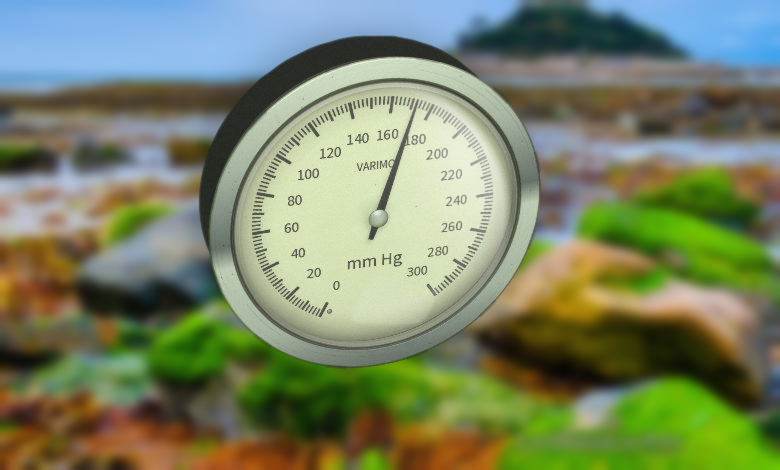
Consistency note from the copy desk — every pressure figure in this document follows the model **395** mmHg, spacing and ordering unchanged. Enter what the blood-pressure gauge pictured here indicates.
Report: **170** mmHg
